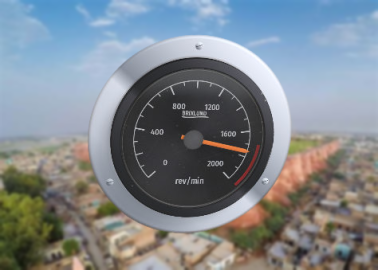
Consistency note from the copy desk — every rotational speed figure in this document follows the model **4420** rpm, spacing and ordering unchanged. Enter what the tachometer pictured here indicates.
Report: **1750** rpm
